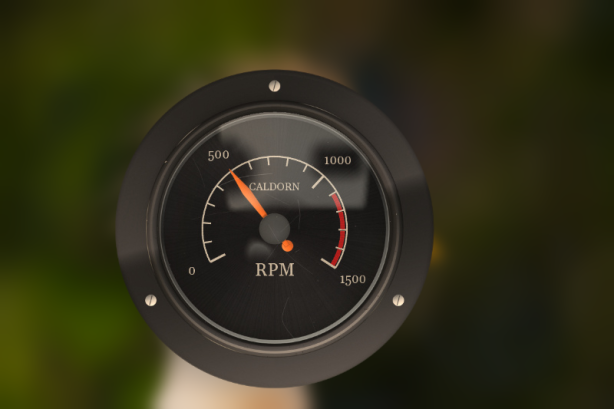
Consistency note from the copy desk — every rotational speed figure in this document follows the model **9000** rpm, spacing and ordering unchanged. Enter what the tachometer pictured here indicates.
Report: **500** rpm
